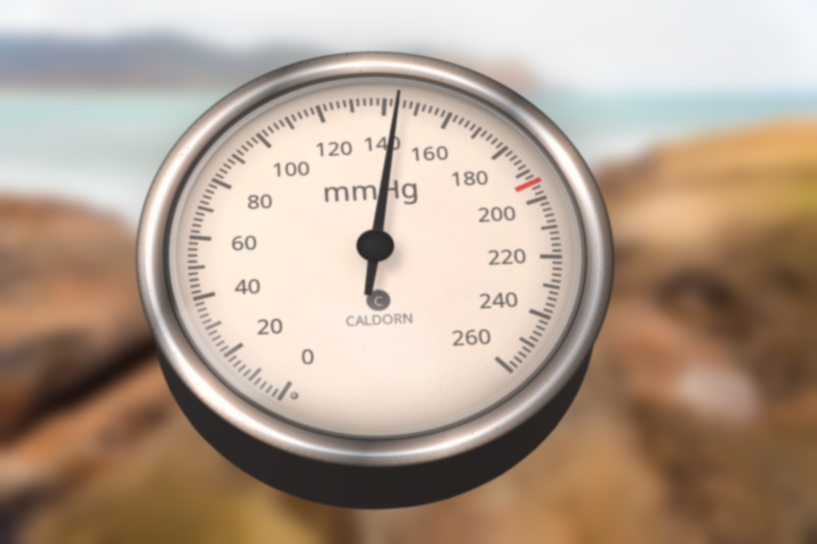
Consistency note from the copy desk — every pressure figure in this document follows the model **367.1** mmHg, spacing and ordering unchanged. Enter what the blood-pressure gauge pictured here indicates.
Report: **144** mmHg
